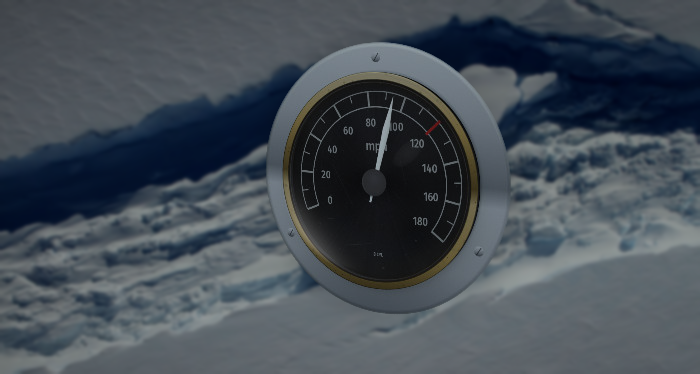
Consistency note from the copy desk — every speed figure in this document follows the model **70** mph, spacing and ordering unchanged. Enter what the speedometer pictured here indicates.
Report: **95** mph
